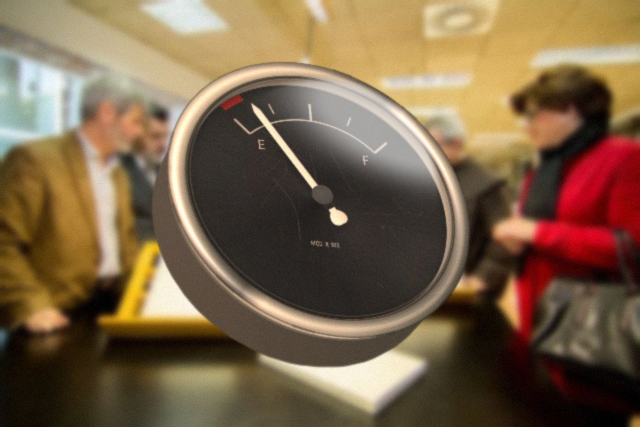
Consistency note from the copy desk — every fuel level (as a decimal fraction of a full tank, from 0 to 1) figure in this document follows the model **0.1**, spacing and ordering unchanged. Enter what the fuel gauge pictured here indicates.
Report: **0.125**
